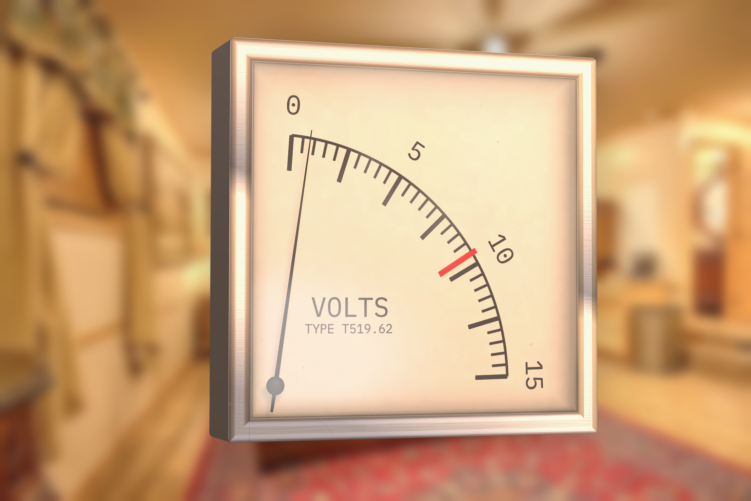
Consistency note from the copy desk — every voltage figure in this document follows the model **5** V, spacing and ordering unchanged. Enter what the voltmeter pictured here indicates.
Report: **0.75** V
